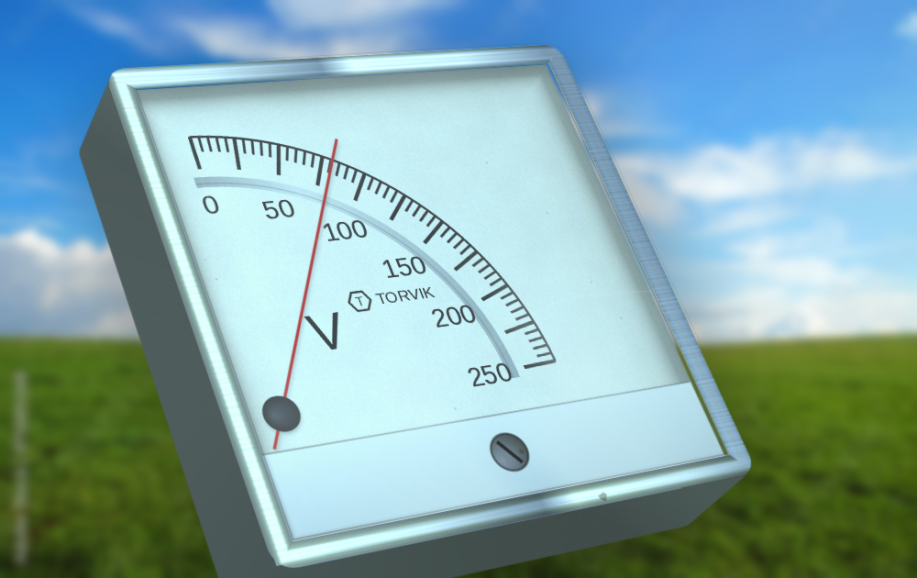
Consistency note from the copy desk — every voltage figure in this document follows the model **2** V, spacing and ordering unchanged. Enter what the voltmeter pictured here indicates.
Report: **80** V
